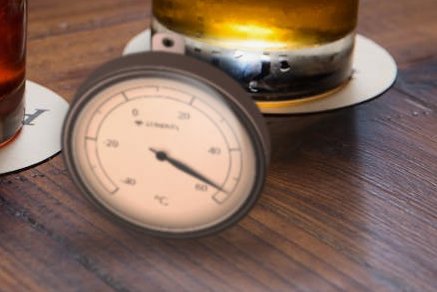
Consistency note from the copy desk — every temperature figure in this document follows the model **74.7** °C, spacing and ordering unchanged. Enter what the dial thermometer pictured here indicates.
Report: **55** °C
